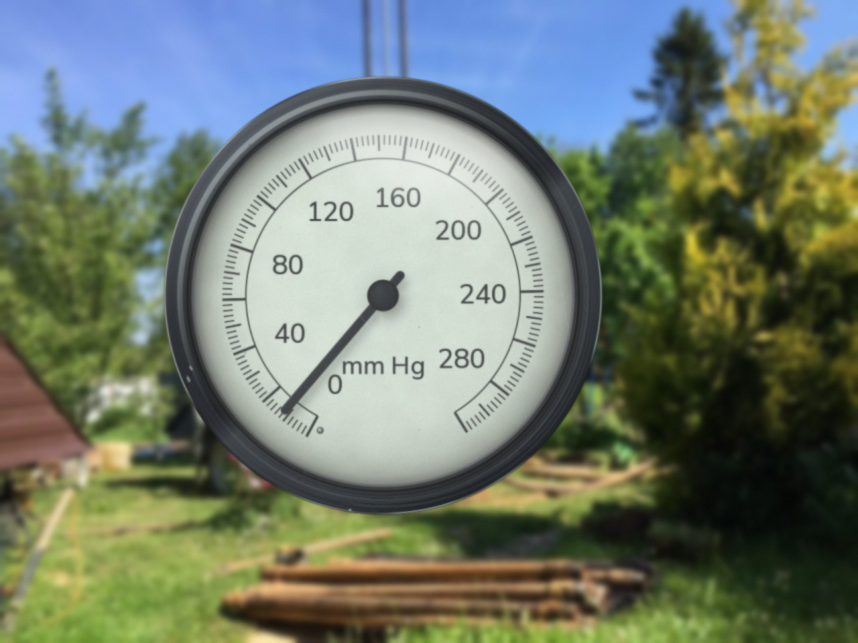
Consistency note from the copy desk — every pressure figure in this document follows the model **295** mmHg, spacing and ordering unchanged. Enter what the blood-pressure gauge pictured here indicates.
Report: **12** mmHg
